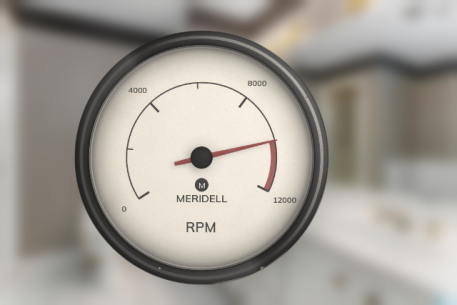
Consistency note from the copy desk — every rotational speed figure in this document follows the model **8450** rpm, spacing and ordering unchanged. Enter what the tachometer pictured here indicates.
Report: **10000** rpm
